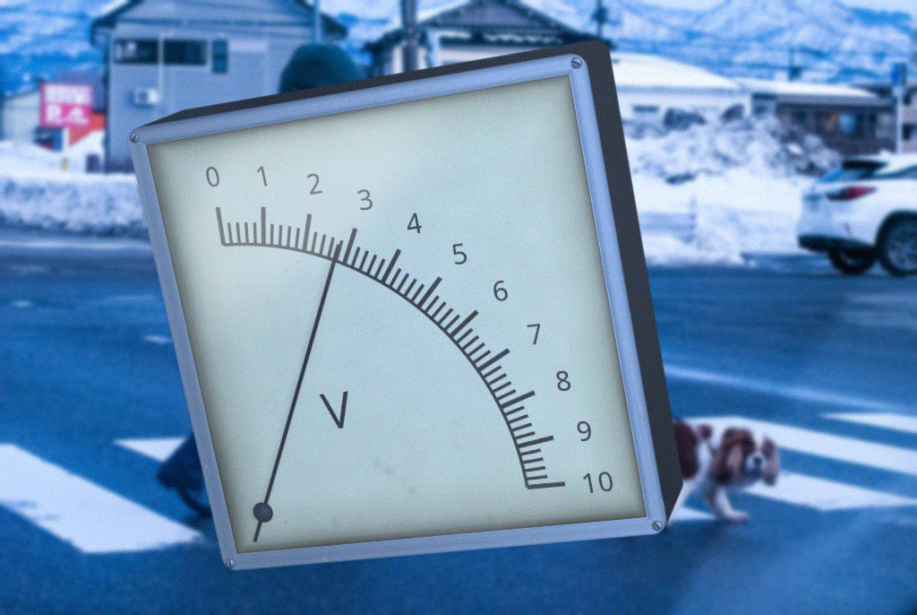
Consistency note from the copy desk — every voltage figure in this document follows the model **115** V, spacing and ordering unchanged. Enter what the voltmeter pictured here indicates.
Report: **2.8** V
